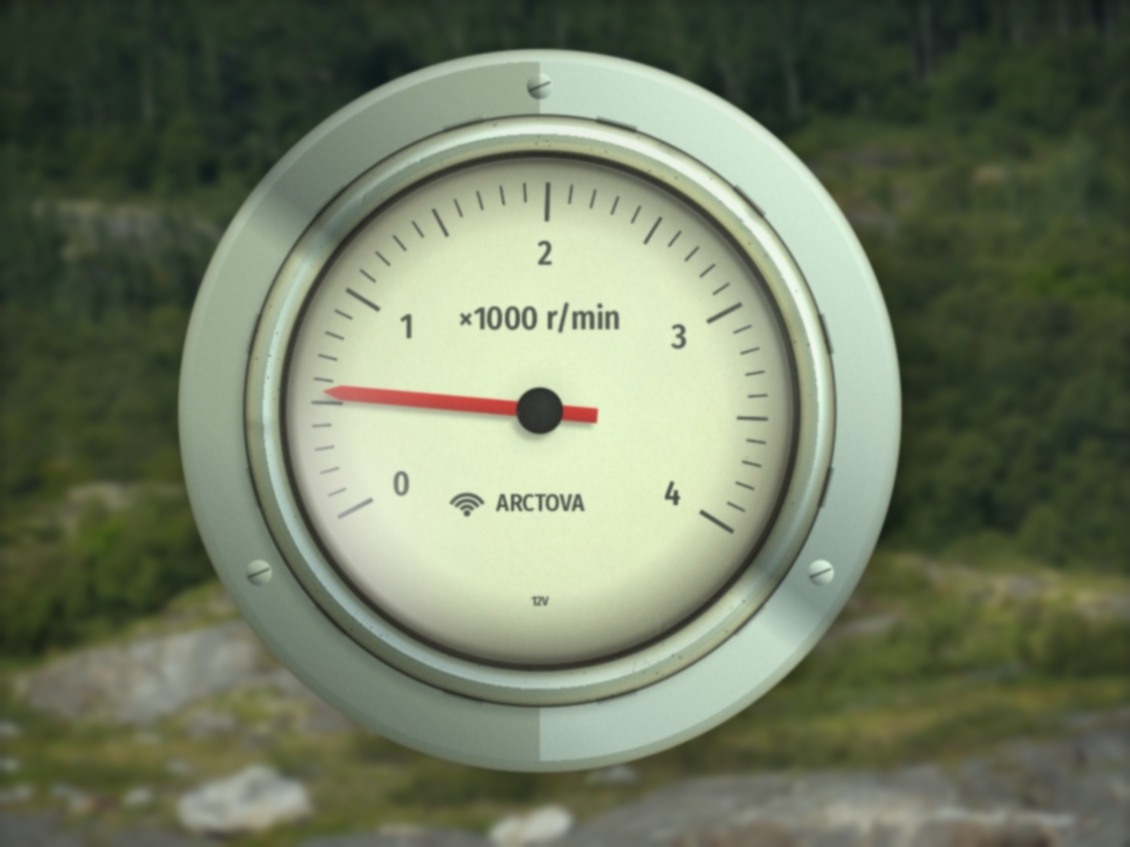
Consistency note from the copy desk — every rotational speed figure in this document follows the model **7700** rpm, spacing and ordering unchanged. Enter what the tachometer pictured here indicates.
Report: **550** rpm
